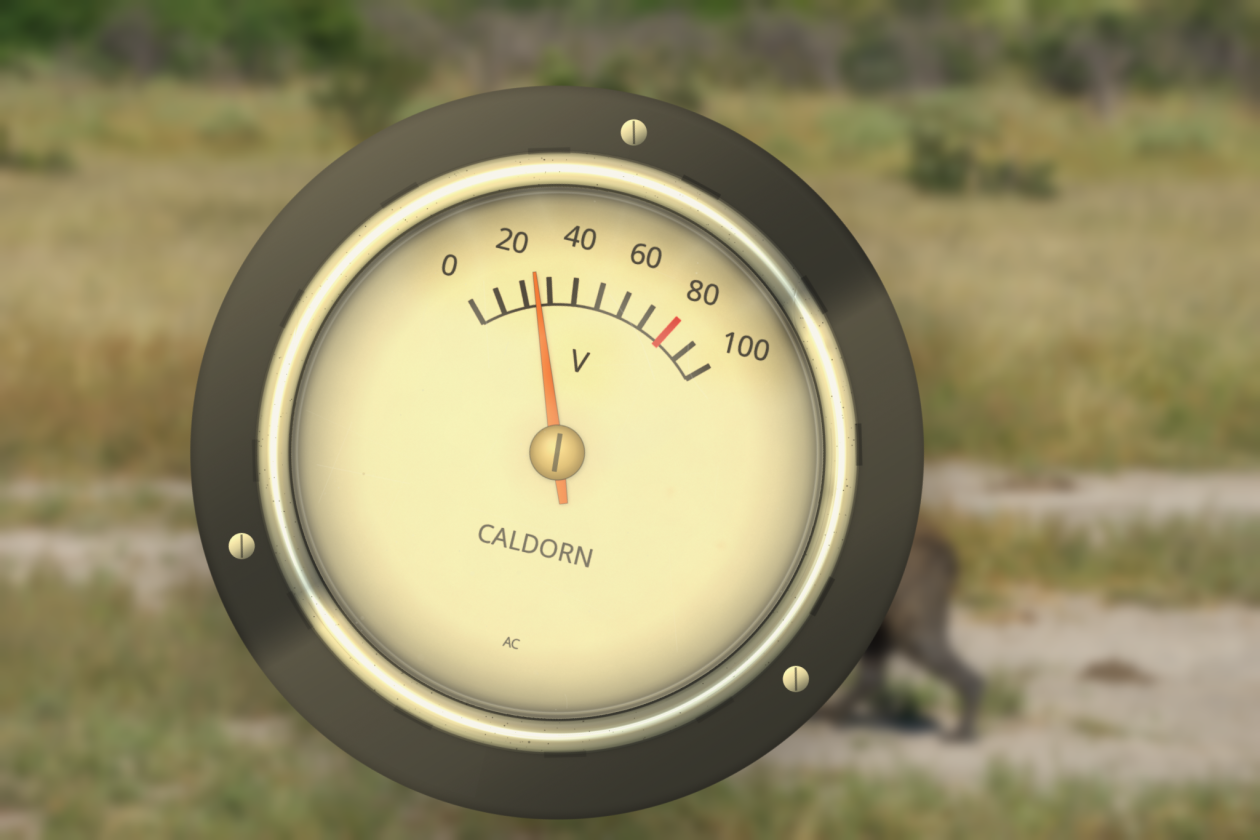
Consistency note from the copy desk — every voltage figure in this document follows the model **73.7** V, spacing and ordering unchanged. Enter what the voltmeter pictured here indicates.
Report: **25** V
